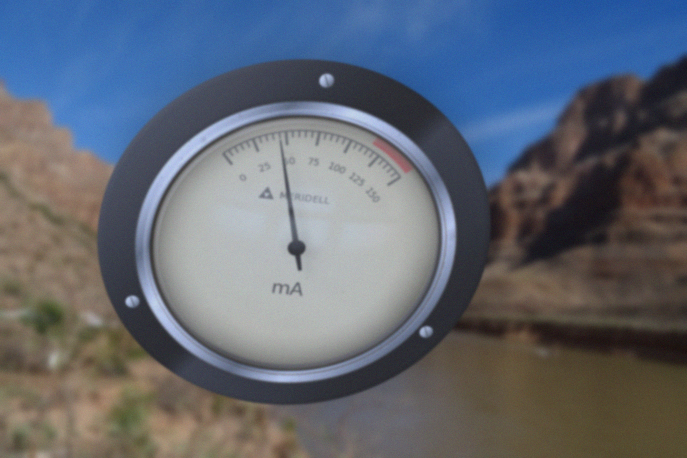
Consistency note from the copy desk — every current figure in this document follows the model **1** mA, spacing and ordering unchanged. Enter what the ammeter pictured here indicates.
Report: **45** mA
